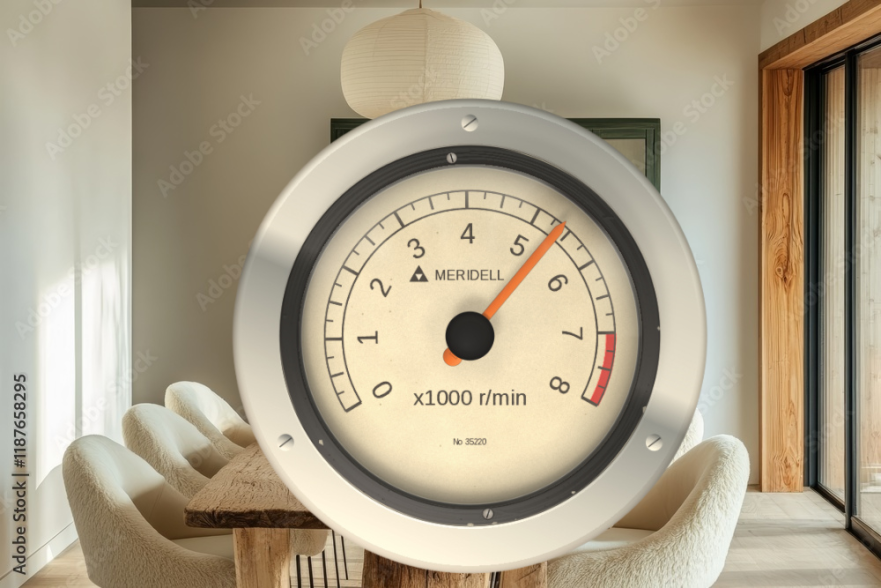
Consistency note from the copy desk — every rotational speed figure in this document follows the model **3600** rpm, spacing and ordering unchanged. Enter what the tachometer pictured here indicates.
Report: **5375** rpm
